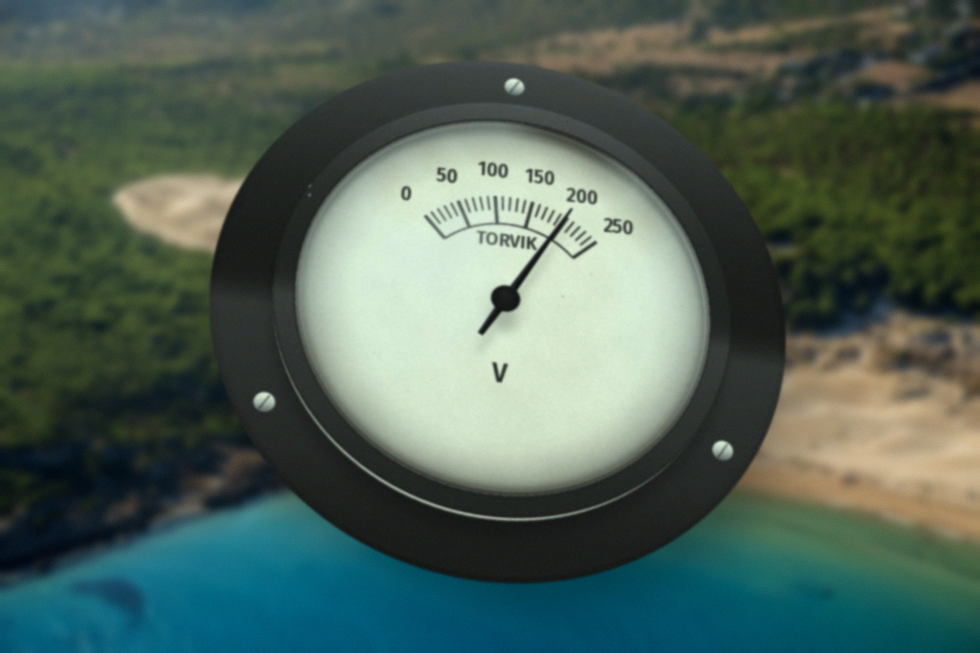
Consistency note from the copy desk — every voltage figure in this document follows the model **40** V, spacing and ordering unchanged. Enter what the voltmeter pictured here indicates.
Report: **200** V
